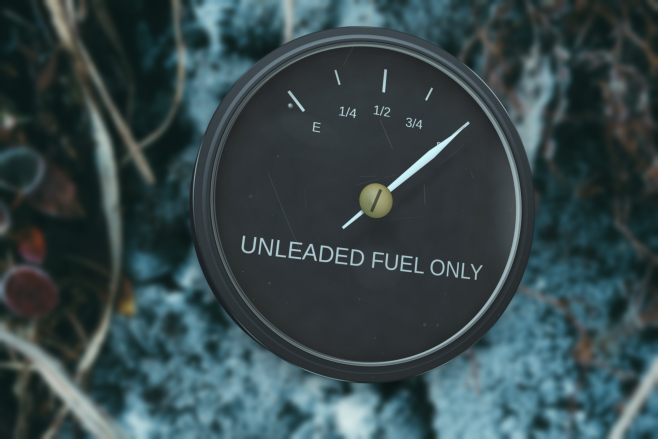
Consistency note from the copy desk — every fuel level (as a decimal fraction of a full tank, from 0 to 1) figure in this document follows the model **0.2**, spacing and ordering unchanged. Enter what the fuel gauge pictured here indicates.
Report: **1**
